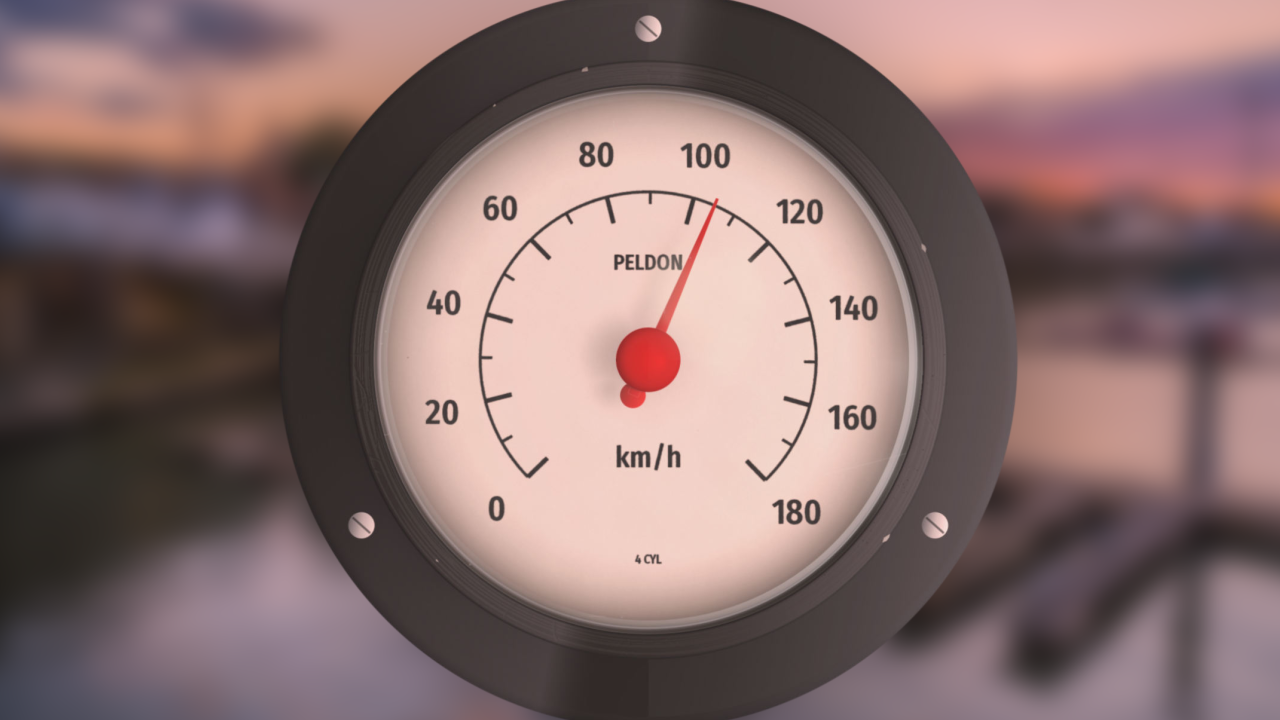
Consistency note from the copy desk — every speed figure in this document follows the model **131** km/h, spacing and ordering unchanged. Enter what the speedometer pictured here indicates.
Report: **105** km/h
